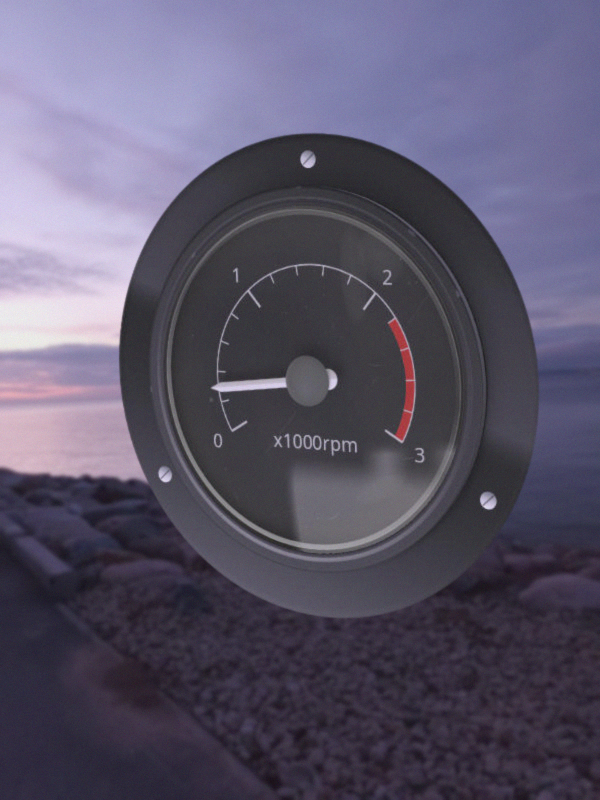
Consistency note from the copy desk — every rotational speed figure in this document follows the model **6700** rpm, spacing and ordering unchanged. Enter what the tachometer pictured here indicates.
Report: **300** rpm
